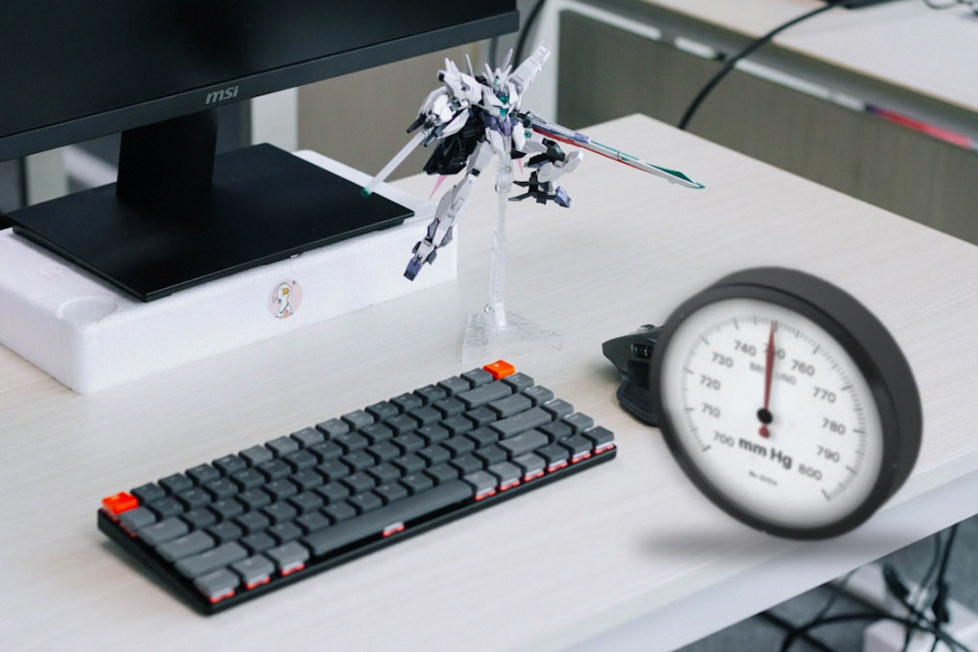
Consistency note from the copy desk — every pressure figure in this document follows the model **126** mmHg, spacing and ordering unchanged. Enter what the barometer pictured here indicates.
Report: **750** mmHg
